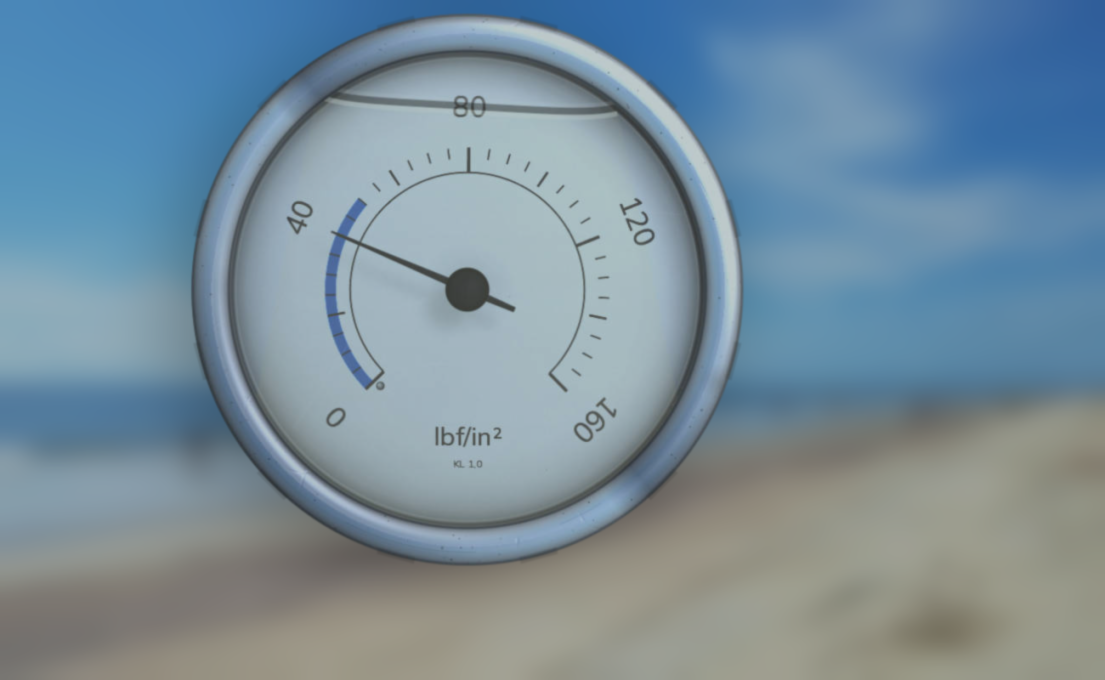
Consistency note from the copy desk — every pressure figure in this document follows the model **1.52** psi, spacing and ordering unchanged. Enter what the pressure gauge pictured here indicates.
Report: **40** psi
